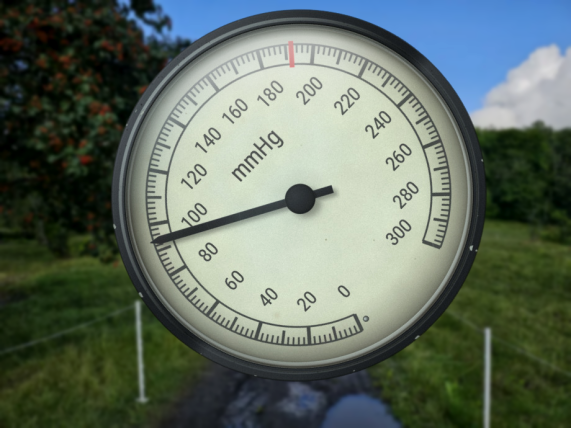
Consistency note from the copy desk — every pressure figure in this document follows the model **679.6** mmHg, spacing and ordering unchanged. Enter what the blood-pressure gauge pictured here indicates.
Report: **94** mmHg
